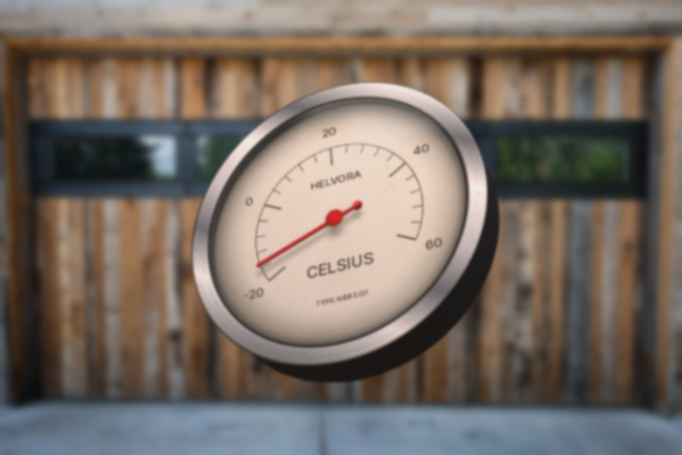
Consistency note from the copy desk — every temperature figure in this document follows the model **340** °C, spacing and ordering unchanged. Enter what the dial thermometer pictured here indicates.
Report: **-16** °C
